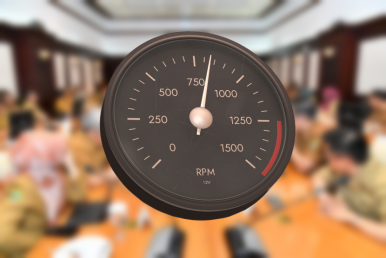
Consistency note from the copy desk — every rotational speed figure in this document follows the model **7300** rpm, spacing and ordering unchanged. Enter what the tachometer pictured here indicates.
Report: **825** rpm
